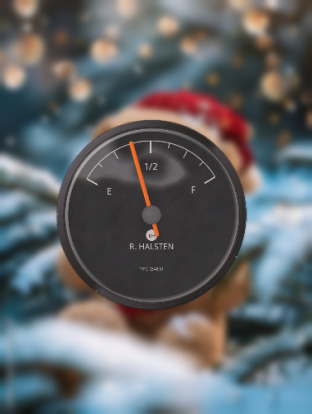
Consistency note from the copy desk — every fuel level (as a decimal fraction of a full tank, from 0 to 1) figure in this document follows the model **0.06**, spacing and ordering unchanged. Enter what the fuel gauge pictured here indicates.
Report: **0.375**
